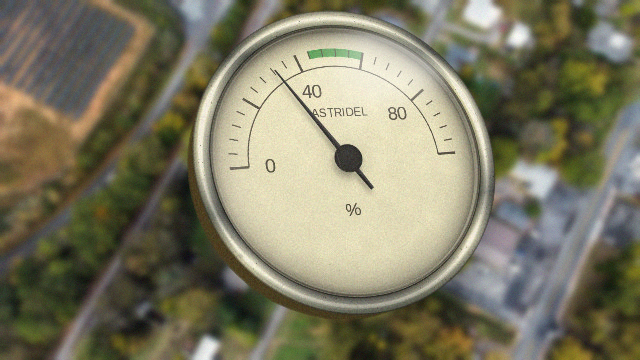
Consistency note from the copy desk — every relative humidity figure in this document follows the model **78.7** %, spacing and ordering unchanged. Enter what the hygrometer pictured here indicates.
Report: **32** %
